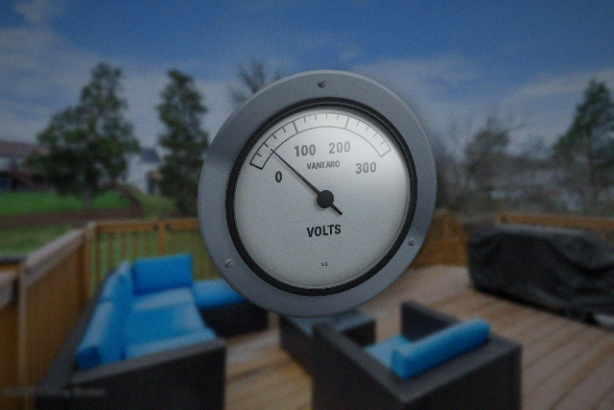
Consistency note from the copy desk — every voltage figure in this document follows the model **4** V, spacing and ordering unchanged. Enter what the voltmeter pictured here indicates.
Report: **40** V
